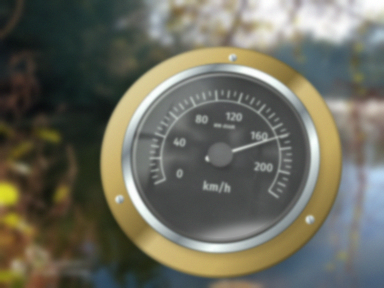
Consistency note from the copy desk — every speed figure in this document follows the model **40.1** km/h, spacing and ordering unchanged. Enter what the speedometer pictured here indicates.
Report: **170** km/h
